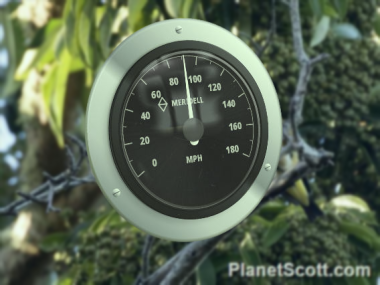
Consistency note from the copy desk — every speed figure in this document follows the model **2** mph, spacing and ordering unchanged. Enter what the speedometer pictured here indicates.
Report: **90** mph
